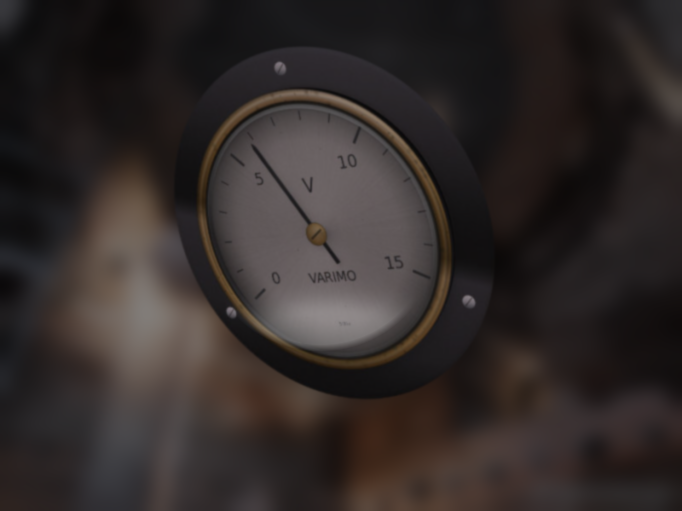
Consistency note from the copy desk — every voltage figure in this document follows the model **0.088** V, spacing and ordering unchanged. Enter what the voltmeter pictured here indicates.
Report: **6** V
